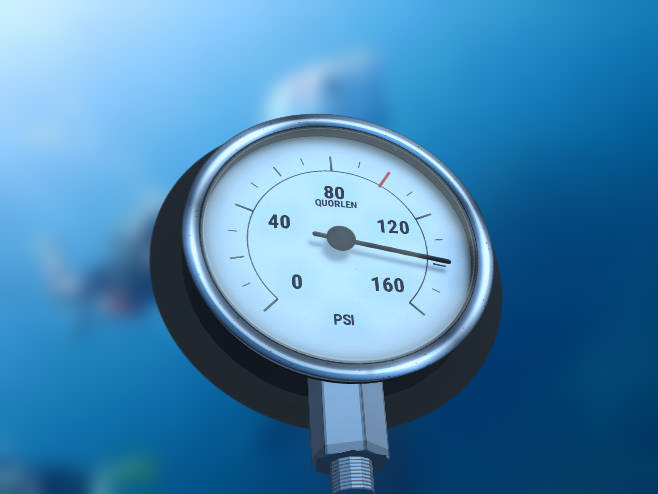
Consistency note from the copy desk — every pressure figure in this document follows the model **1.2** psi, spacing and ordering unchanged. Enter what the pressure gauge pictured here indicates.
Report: **140** psi
